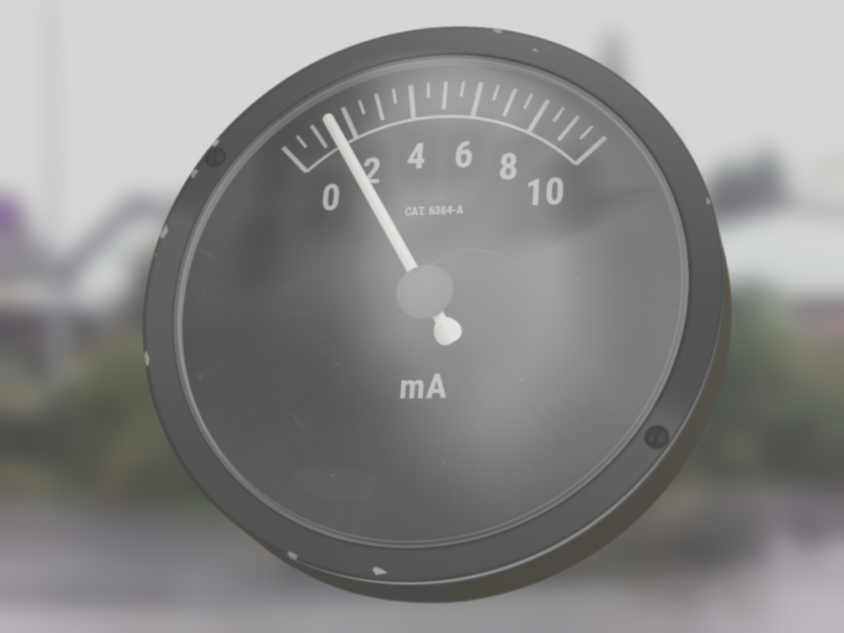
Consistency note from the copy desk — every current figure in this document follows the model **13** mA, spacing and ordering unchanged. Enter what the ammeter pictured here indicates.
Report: **1.5** mA
